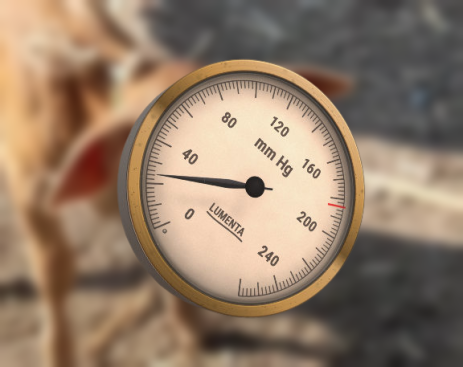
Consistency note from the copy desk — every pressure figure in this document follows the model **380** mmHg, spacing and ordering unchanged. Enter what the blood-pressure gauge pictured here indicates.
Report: **24** mmHg
